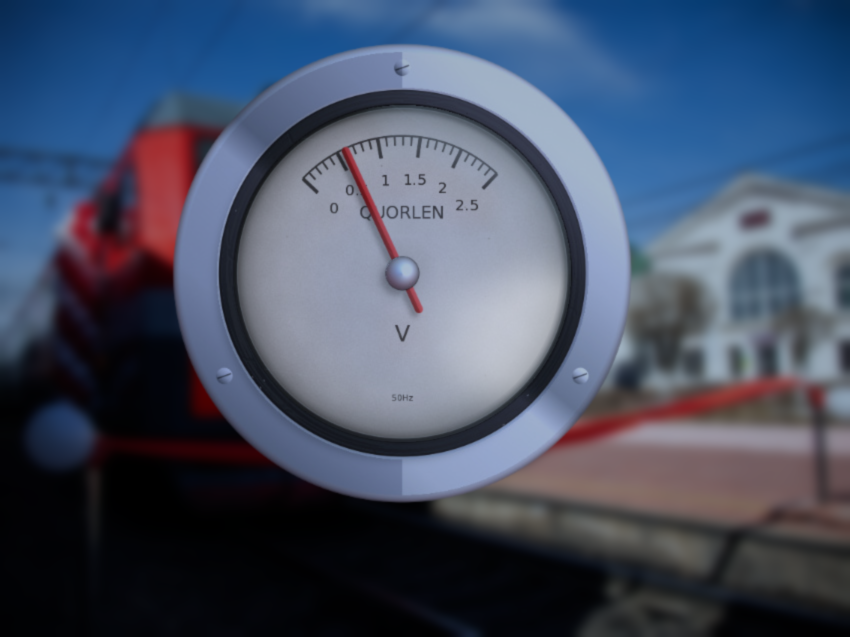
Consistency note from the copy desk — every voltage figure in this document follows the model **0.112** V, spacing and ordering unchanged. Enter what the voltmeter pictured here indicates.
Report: **0.6** V
